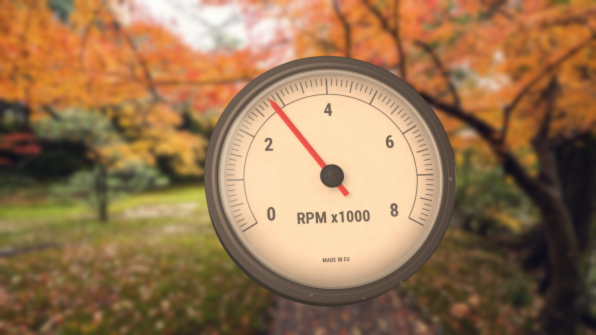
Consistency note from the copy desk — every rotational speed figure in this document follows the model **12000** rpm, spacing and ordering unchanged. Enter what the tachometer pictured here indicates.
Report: **2800** rpm
